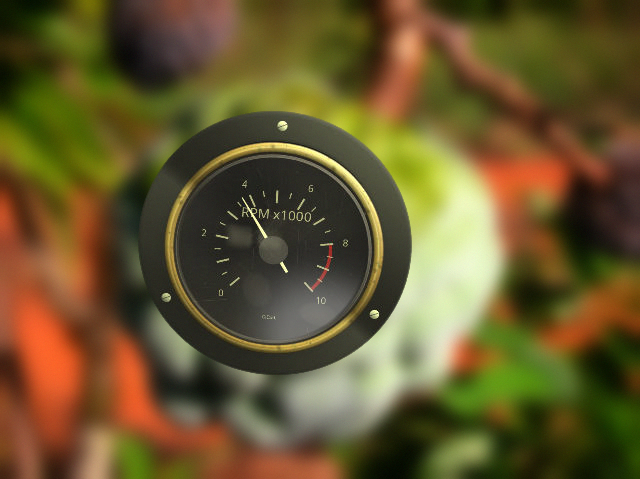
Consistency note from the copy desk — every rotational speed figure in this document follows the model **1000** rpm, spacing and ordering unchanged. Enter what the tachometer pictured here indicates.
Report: **3750** rpm
